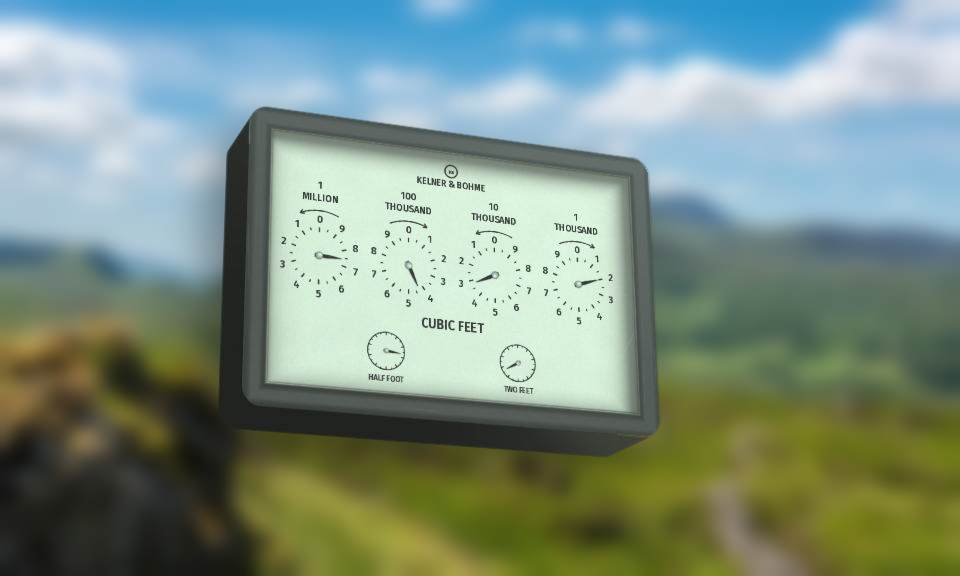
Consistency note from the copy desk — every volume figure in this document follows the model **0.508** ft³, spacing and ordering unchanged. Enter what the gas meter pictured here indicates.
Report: **743200** ft³
